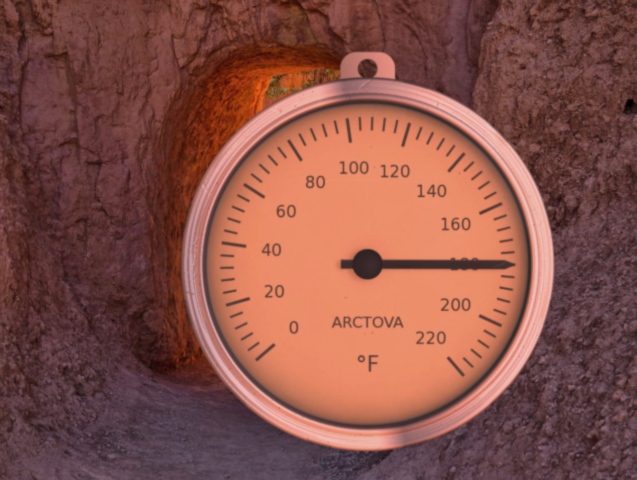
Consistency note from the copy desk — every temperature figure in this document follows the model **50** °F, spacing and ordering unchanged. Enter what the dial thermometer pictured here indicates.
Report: **180** °F
